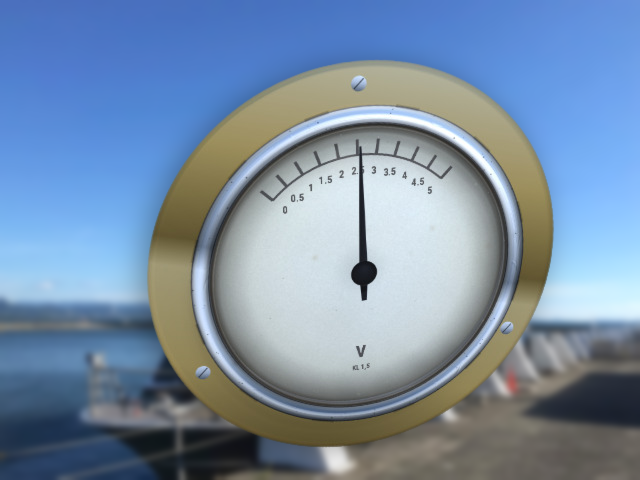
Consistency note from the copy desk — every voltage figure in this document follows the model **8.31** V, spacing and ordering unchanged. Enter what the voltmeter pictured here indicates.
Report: **2.5** V
